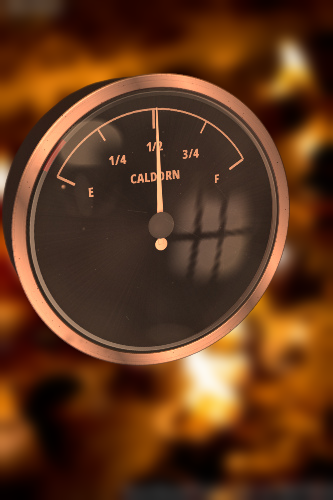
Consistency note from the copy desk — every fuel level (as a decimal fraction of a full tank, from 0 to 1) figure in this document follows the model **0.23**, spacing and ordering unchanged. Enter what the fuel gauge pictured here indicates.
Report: **0.5**
